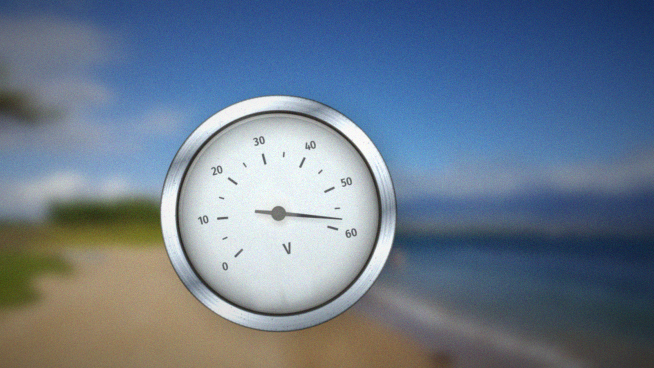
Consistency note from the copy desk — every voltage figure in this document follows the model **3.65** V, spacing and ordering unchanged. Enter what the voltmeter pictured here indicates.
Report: **57.5** V
